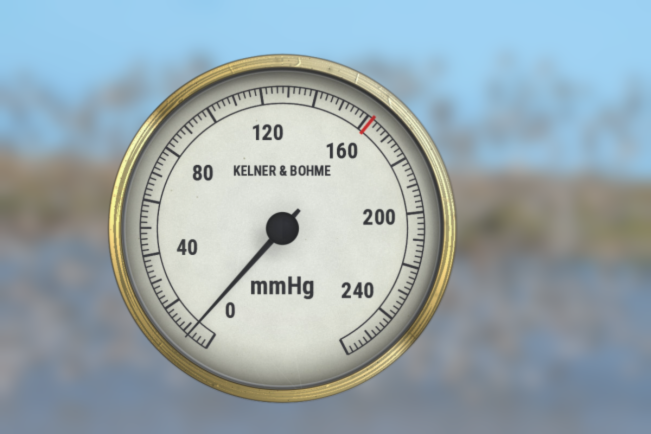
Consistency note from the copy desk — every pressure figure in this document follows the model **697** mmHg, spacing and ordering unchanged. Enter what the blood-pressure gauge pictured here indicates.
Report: **8** mmHg
